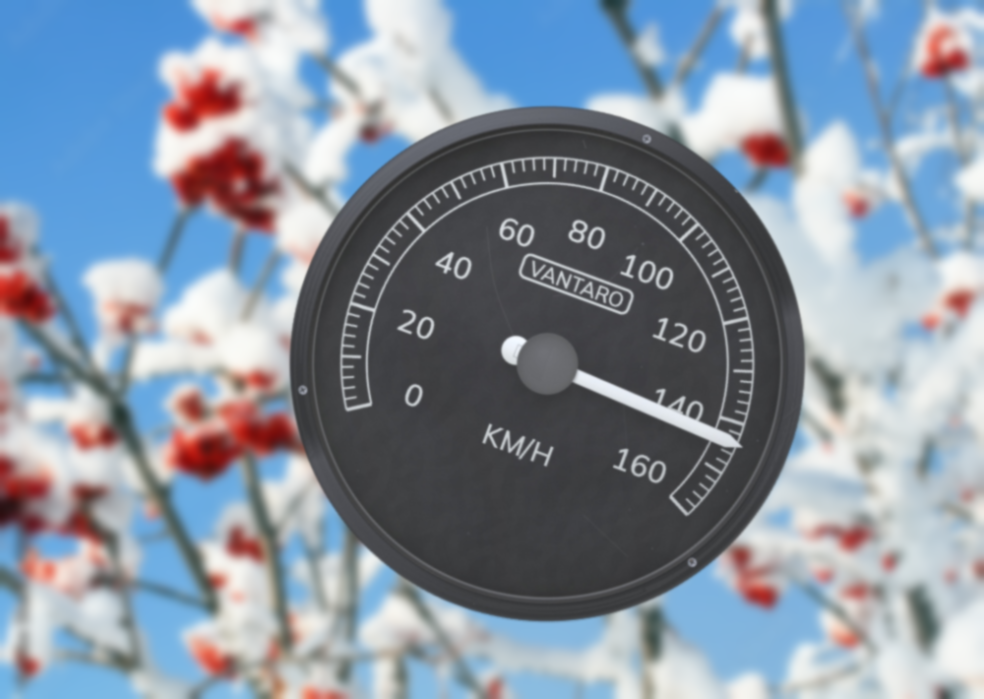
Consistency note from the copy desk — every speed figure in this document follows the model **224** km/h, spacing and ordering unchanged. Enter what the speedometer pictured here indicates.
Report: **144** km/h
